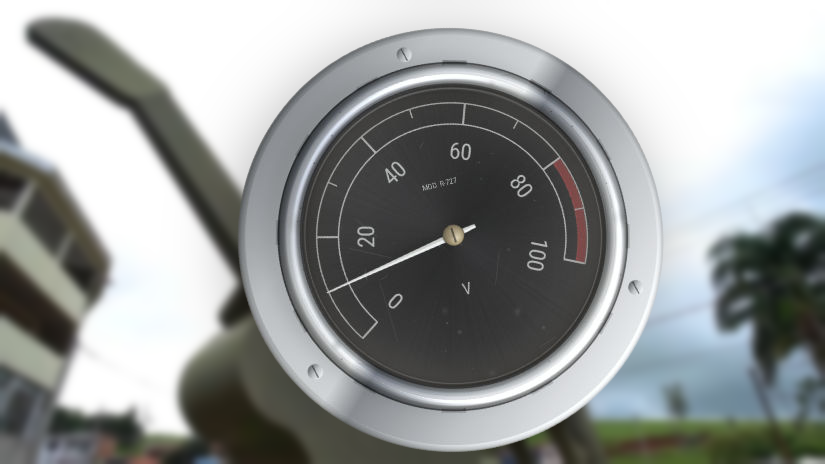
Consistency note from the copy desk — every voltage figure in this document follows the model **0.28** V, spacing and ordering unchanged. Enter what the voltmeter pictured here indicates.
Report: **10** V
